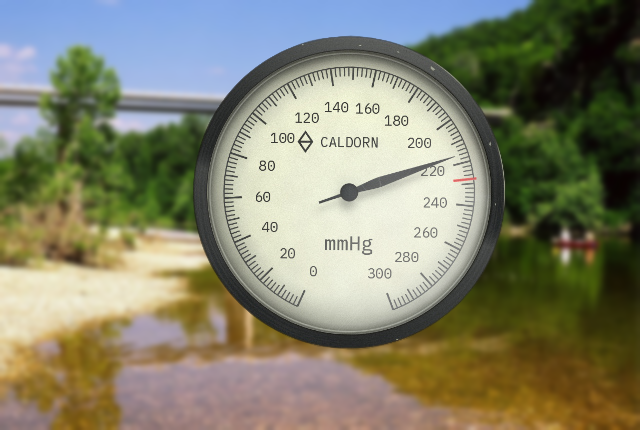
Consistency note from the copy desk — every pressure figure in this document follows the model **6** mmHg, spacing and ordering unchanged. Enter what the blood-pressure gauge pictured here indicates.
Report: **216** mmHg
